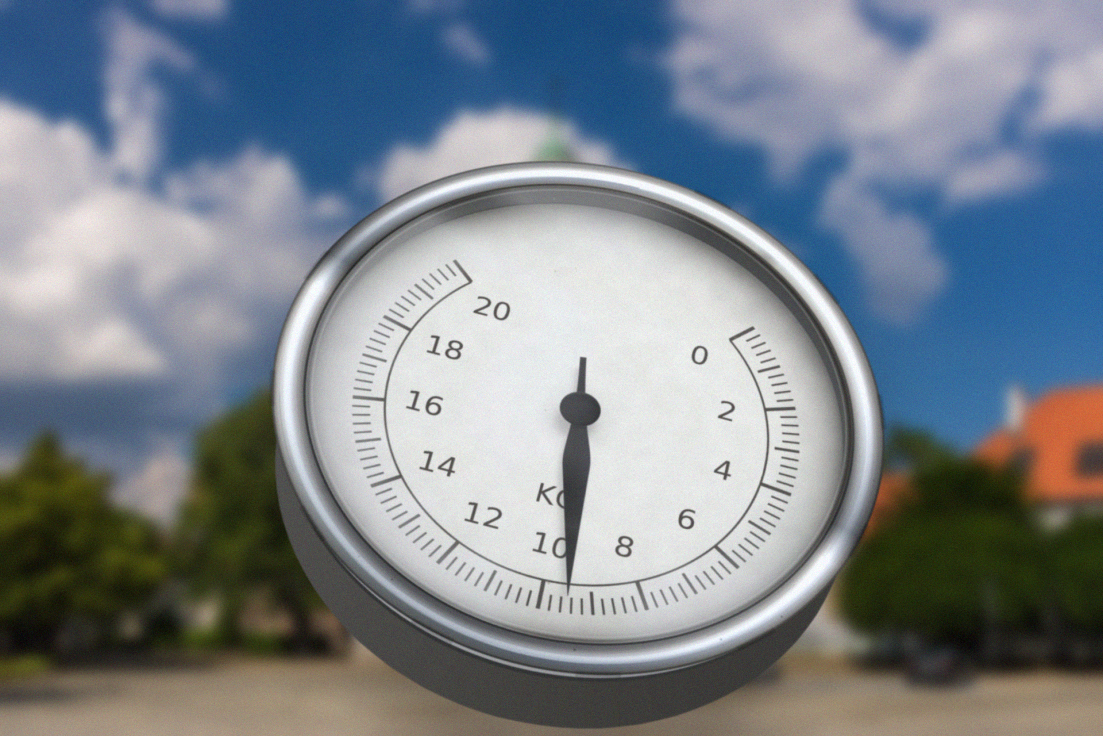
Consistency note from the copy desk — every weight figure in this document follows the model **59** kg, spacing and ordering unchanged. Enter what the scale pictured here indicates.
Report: **9.5** kg
